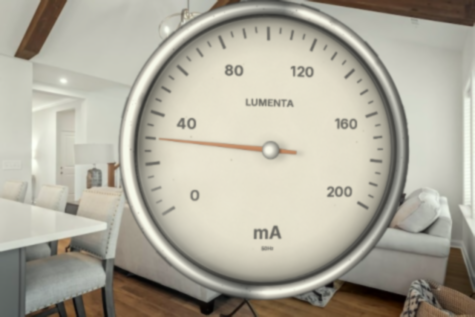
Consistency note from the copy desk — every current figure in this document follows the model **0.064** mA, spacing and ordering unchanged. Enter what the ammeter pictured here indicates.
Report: **30** mA
